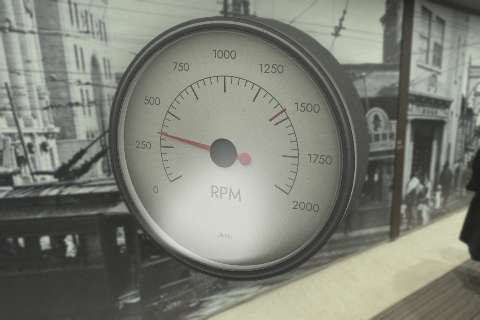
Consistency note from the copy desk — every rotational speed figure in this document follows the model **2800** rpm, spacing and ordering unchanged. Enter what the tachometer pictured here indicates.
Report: **350** rpm
